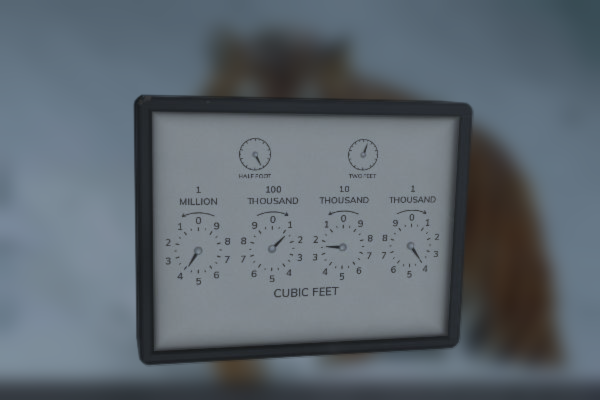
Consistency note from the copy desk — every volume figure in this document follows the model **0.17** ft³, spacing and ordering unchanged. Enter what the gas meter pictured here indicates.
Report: **412400** ft³
